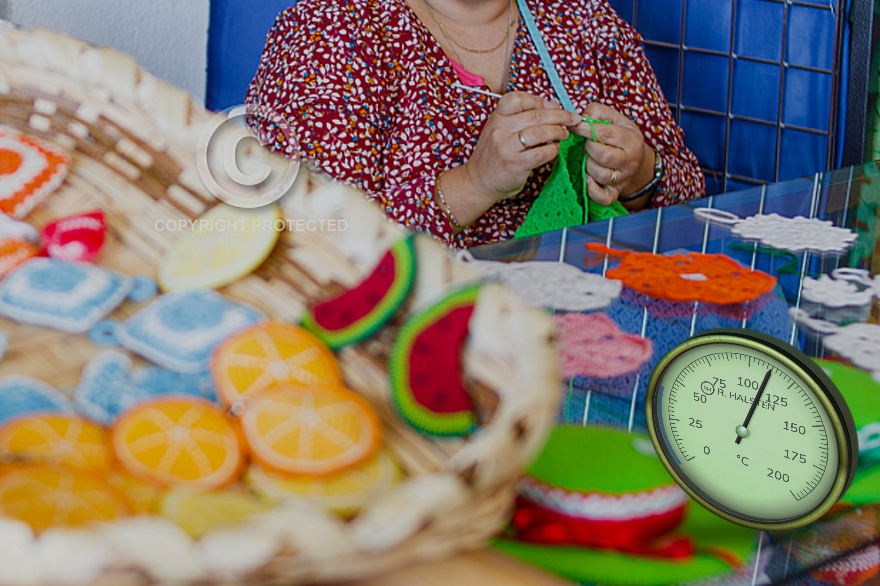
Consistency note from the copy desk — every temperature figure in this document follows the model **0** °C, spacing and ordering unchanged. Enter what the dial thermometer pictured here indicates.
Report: **112.5** °C
